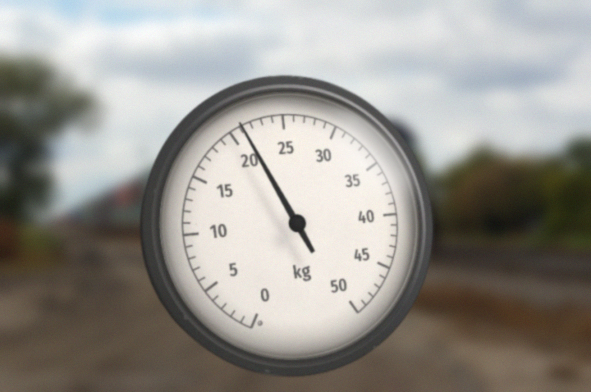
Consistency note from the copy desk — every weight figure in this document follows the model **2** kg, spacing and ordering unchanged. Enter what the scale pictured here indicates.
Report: **21** kg
